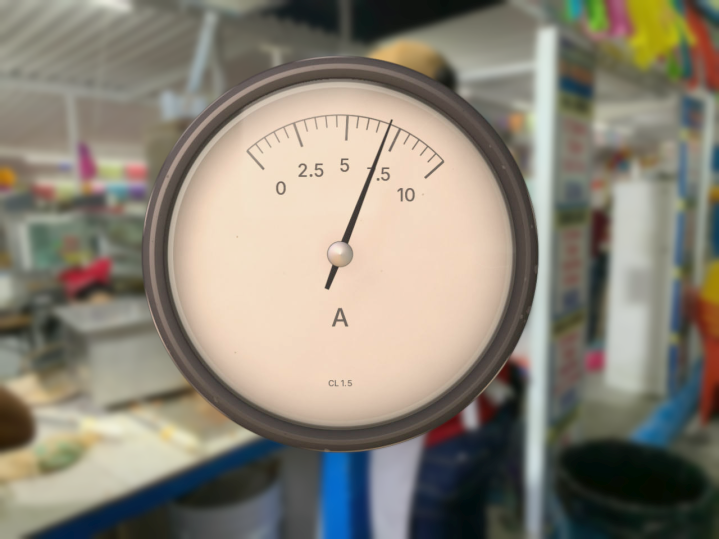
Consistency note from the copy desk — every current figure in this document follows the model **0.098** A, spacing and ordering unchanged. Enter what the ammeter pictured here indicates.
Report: **7** A
